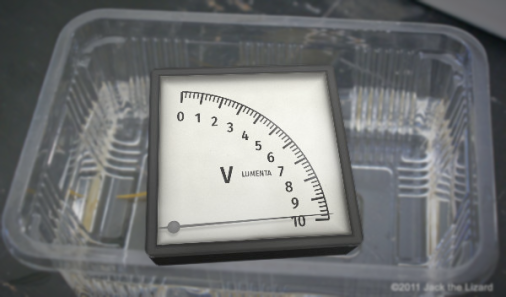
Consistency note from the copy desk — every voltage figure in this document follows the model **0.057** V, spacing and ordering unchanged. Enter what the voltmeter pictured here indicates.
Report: **9.8** V
